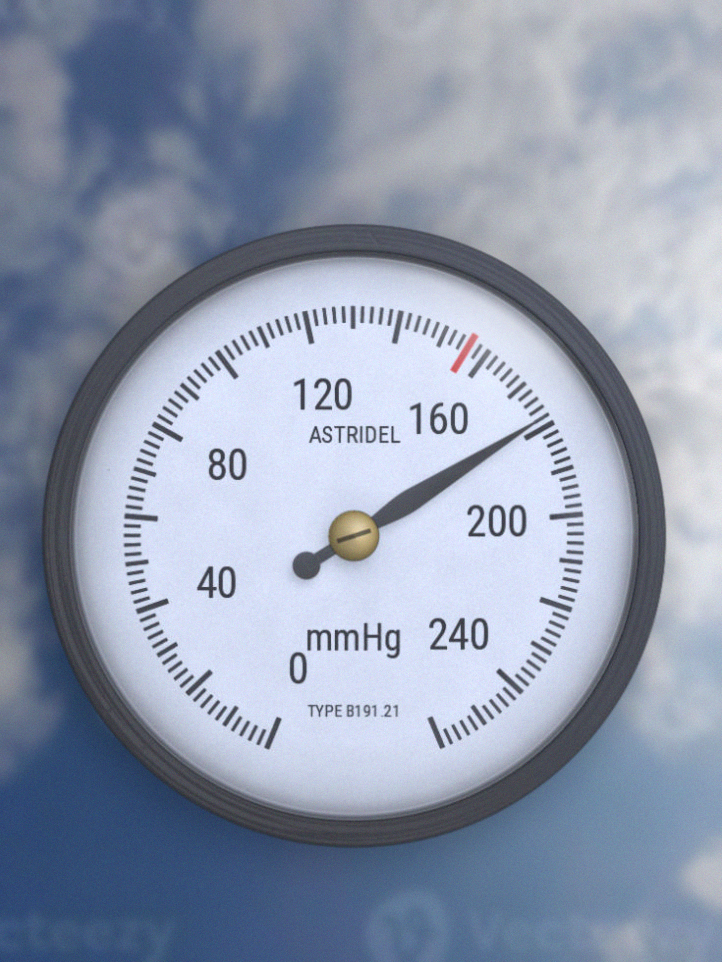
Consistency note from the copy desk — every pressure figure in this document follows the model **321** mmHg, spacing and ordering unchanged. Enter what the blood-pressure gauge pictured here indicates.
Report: **178** mmHg
